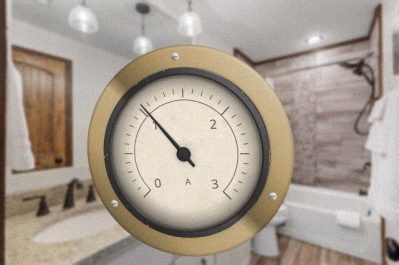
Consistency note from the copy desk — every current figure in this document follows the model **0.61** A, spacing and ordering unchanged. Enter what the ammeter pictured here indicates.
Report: **1.05** A
